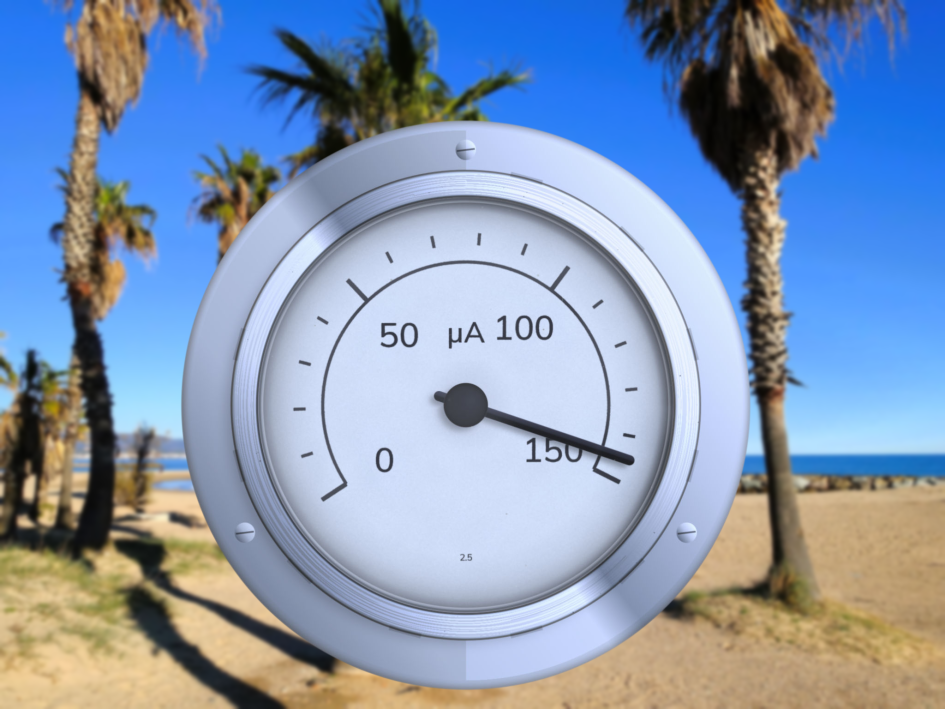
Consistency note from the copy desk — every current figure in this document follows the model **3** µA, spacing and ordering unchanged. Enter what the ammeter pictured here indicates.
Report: **145** µA
